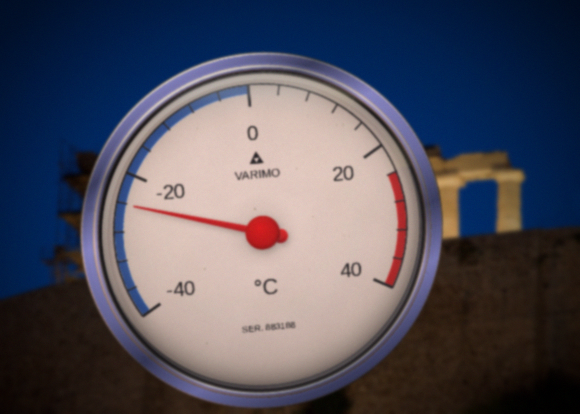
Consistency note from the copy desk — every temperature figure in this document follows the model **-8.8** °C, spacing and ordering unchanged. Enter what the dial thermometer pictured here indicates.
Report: **-24** °C
